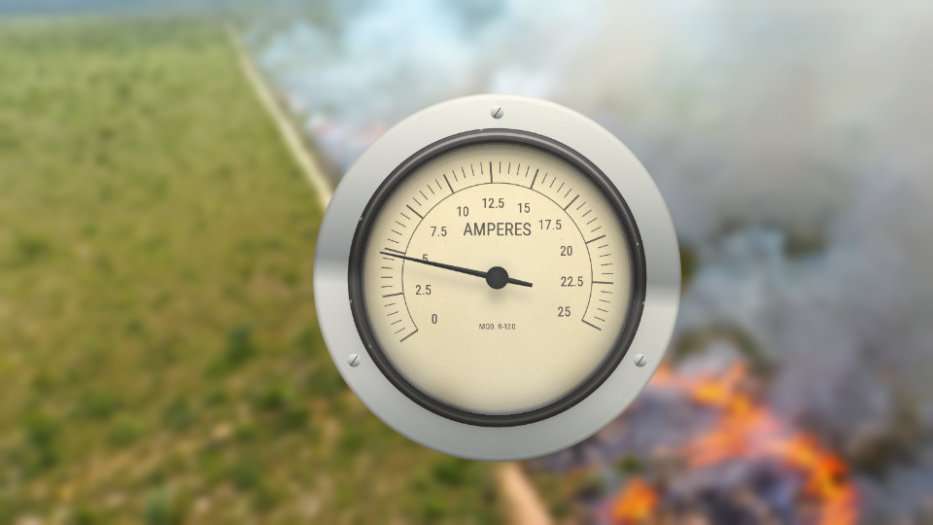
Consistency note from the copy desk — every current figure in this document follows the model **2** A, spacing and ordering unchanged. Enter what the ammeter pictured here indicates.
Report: **4.75** A
